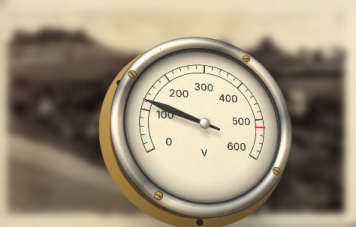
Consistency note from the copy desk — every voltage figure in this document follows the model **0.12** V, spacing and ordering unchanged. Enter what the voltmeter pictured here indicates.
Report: **120** V
